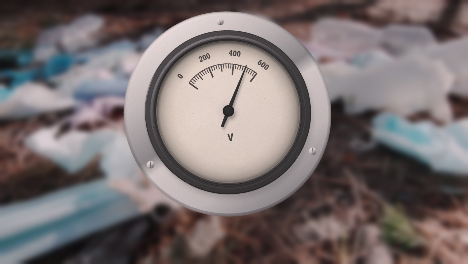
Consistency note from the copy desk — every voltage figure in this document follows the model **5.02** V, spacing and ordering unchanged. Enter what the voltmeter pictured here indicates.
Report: **500** V
